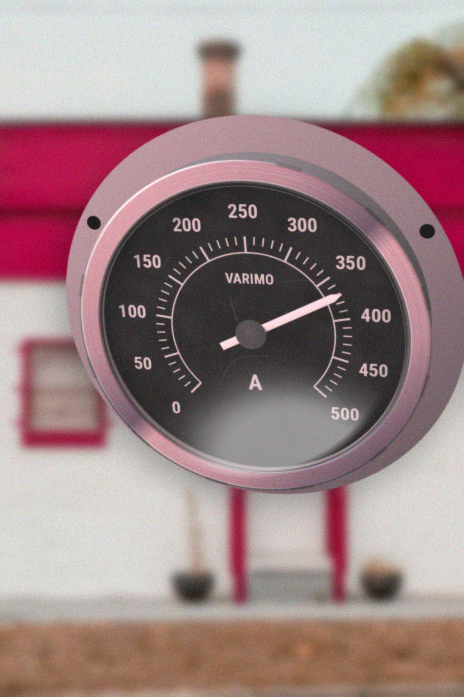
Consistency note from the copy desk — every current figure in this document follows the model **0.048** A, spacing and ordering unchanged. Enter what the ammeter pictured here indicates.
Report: **370** A
